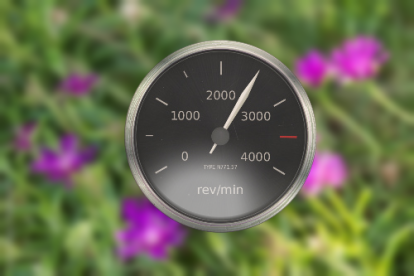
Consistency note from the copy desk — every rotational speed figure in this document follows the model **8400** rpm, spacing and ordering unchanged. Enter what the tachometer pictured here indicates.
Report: **2500** rpm
